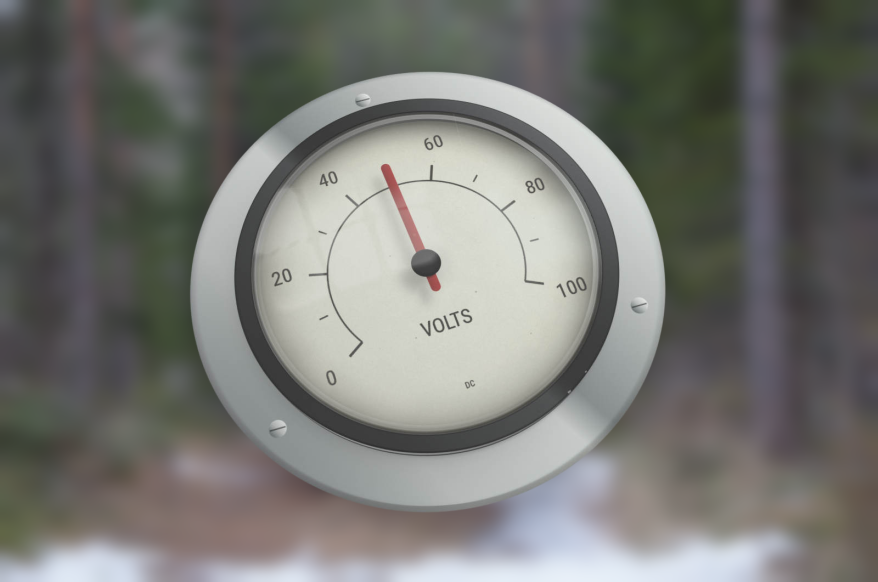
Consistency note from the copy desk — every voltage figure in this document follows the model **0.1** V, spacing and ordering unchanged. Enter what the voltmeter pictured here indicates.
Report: **50** V
